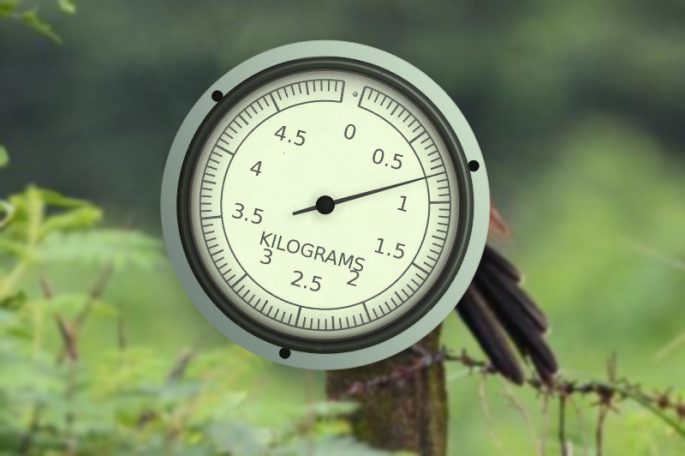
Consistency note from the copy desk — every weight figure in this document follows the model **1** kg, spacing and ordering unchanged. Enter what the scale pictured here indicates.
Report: **0.8** kg
